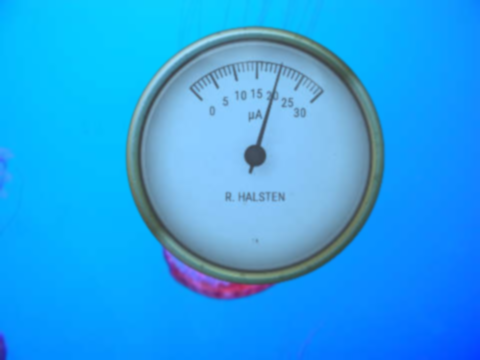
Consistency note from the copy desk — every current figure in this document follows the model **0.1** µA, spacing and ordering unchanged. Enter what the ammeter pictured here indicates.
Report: **20** µA
